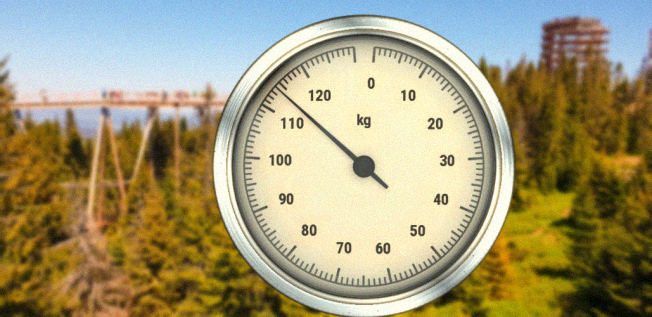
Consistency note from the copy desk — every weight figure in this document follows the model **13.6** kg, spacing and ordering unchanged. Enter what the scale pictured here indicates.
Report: **114** kg
